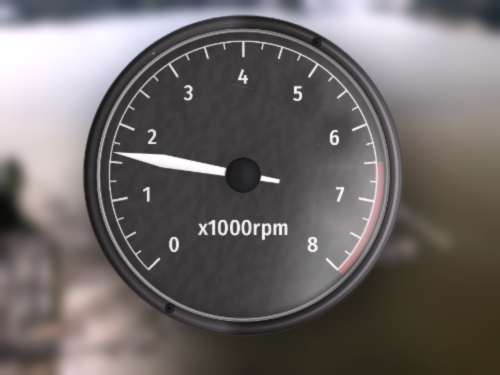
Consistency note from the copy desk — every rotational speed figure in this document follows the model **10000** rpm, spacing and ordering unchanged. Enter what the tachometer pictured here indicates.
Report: **1625** rpm
